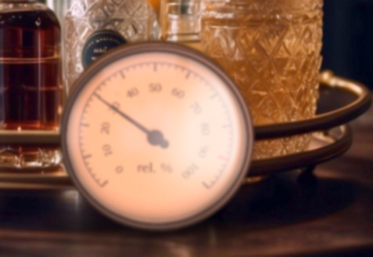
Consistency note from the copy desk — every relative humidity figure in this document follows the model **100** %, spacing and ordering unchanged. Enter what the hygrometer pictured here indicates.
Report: **30** %
